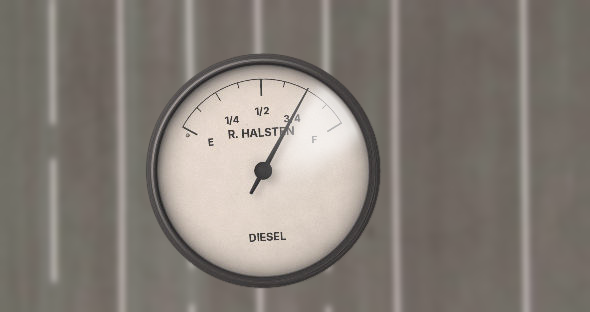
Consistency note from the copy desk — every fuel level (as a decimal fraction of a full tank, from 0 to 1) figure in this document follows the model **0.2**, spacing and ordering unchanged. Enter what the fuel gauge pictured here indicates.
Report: **0.75**
